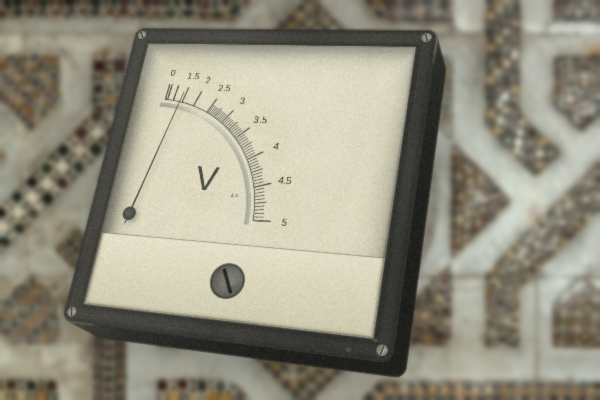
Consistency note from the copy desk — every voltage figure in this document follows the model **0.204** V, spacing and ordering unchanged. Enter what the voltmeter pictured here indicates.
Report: **1.5** V
